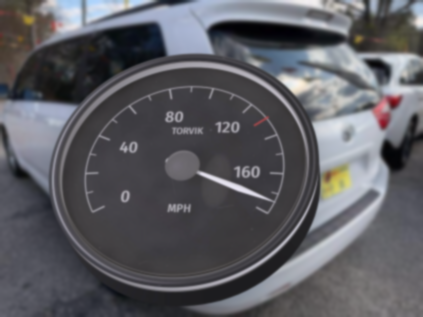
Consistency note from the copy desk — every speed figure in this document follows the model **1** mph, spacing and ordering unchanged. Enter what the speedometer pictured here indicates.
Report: **175** mph
